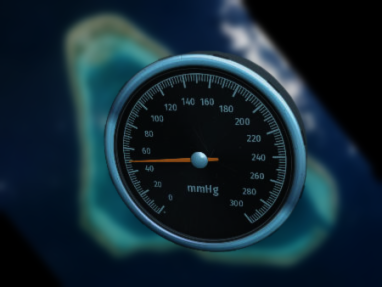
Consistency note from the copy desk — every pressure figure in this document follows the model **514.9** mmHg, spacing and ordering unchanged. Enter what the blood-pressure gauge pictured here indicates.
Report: **50** mmHg
